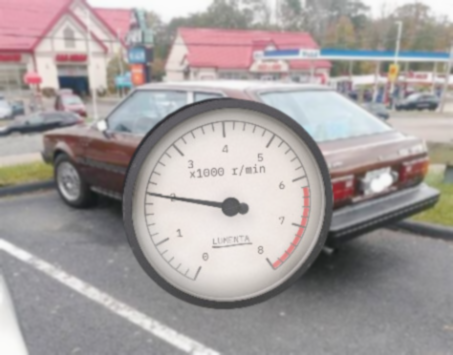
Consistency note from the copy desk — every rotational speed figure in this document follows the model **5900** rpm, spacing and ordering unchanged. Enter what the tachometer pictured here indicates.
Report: **2000** rpm
